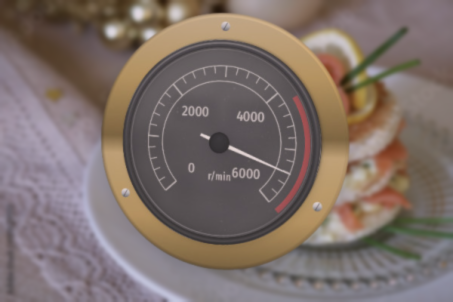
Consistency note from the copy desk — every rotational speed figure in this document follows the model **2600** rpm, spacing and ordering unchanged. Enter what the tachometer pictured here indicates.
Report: **5400** rpm
